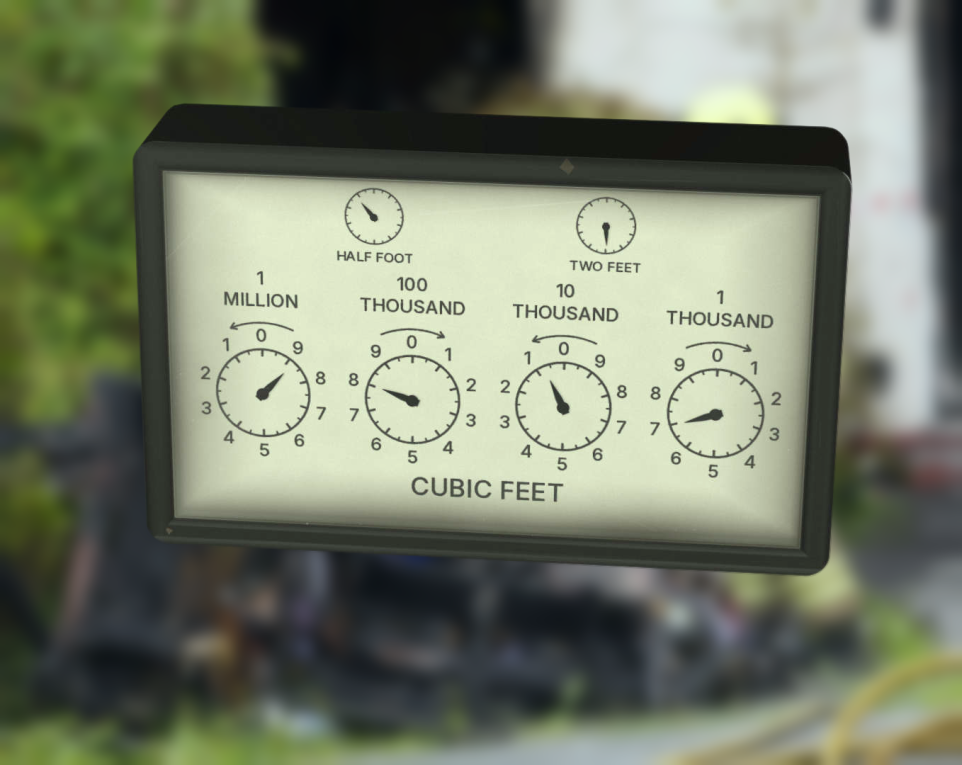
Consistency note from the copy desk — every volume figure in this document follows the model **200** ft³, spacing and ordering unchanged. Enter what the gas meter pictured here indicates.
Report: **880700** ft³
